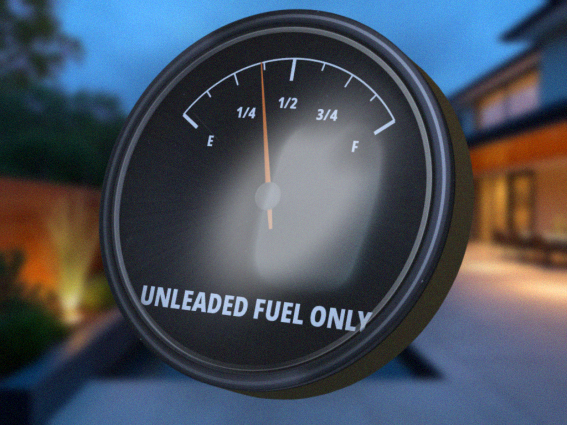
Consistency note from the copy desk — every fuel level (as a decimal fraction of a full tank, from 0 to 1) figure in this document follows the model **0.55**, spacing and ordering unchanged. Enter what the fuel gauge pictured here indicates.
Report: **0.375**
